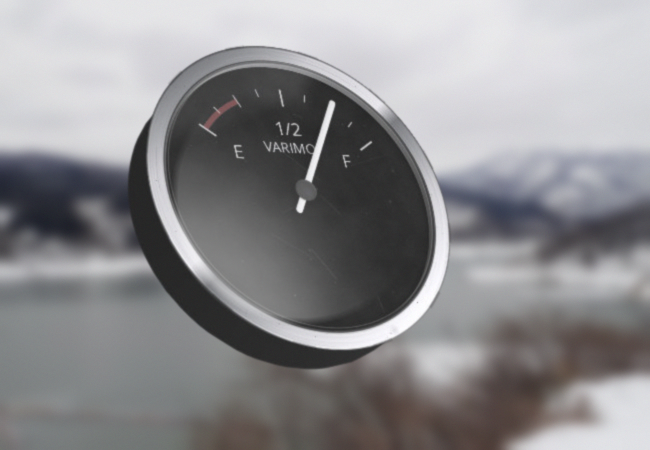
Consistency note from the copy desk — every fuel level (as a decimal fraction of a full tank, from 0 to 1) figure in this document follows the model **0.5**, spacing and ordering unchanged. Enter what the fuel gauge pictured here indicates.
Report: **0.75**
